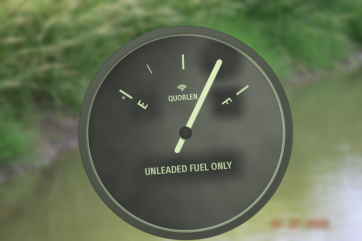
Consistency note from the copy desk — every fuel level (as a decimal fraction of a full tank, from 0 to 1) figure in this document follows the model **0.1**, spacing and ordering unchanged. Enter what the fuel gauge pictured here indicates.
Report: **0.75**
